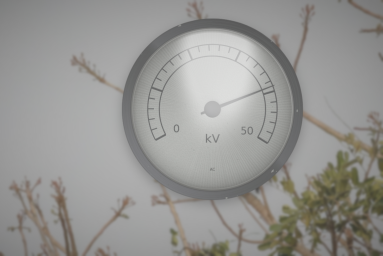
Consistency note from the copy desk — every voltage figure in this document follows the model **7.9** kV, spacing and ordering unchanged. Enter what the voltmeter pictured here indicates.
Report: **39** kV
